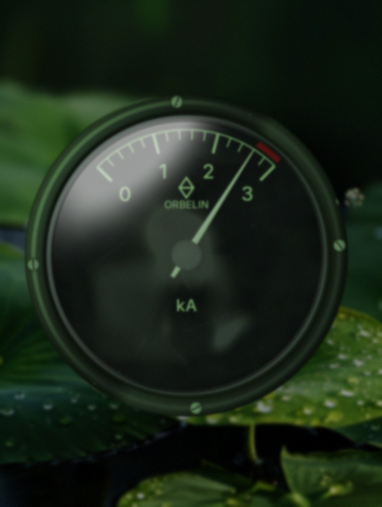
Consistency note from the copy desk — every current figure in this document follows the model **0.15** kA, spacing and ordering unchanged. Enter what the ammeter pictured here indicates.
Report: **2.6** kA
